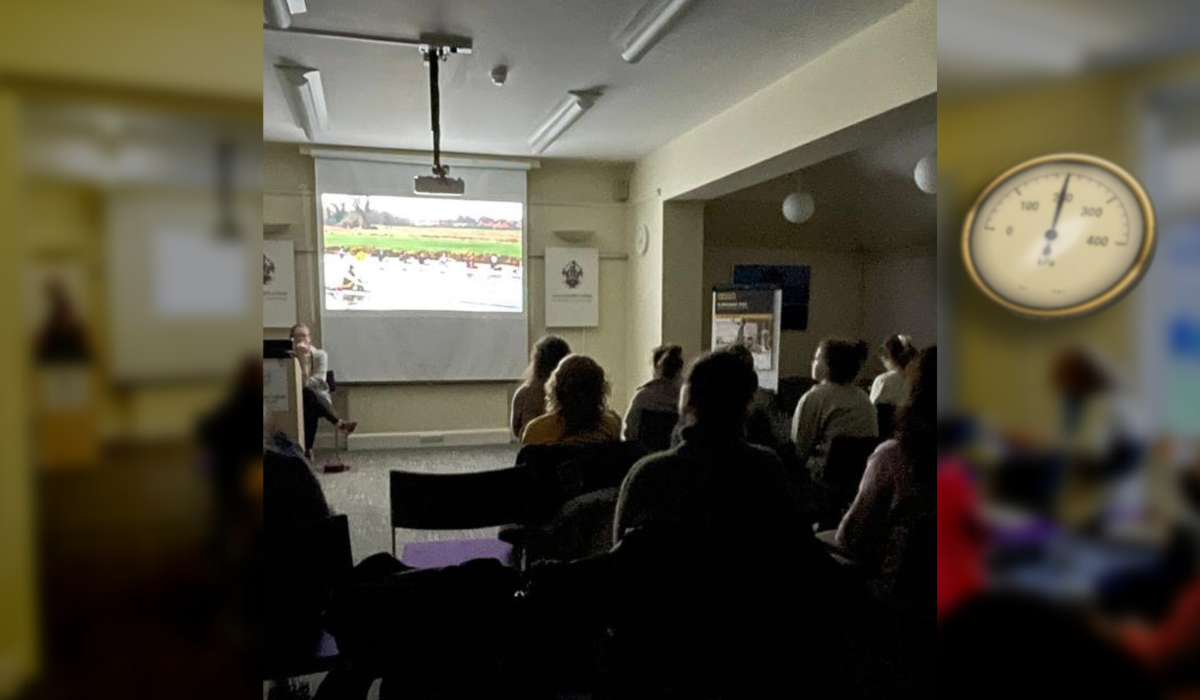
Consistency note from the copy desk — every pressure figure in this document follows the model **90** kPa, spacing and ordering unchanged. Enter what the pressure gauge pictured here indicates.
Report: **200** kPa
